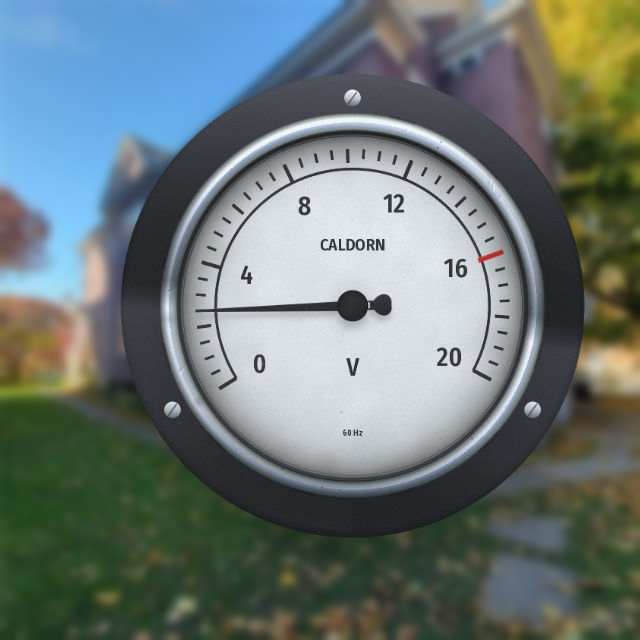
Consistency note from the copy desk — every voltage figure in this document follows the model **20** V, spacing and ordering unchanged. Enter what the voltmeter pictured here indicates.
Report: **2.5** V
